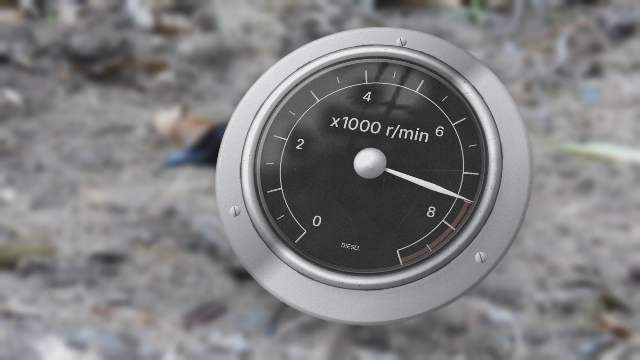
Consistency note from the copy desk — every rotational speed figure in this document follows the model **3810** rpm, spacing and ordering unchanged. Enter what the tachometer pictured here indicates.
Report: **7500** rpm
